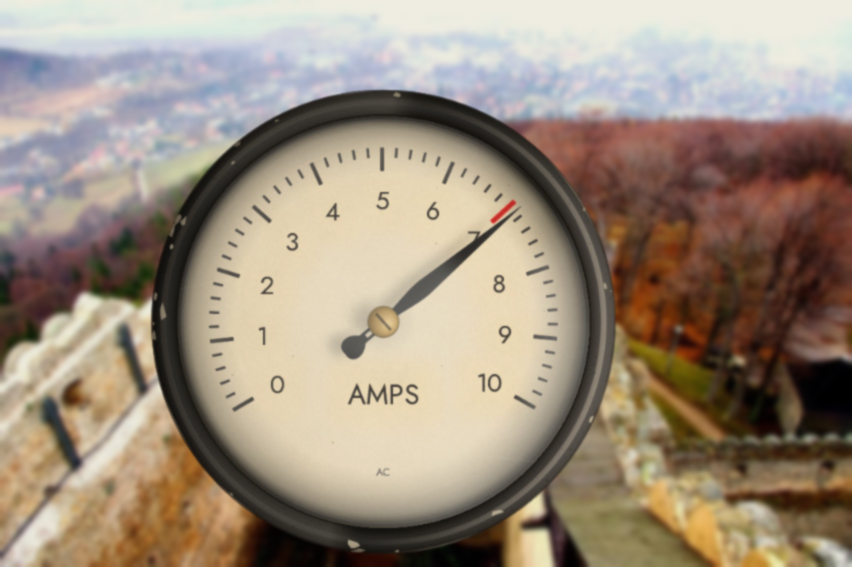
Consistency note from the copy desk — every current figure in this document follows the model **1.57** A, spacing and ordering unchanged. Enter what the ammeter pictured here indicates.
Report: **7.1** A
